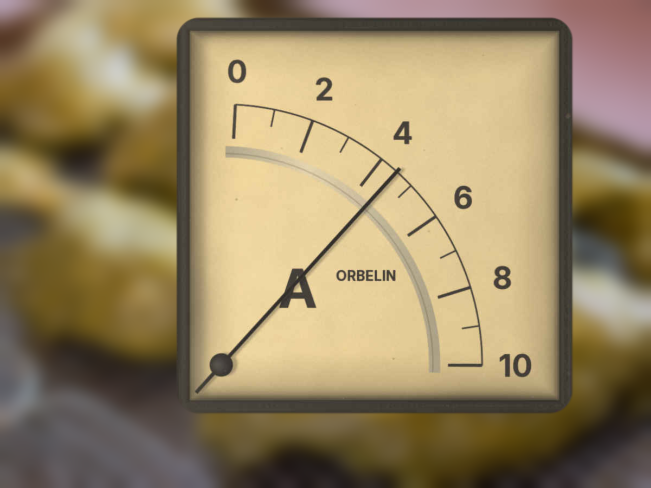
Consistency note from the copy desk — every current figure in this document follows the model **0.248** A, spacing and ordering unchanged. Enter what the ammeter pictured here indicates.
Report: **4.5** A
